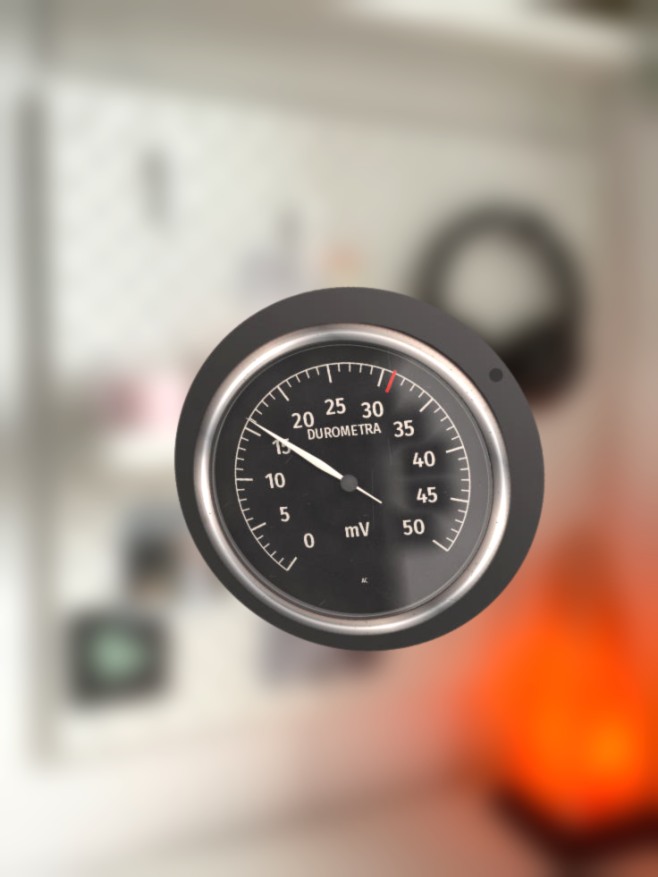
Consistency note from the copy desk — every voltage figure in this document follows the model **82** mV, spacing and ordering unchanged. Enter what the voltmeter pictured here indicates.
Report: **16** mV
